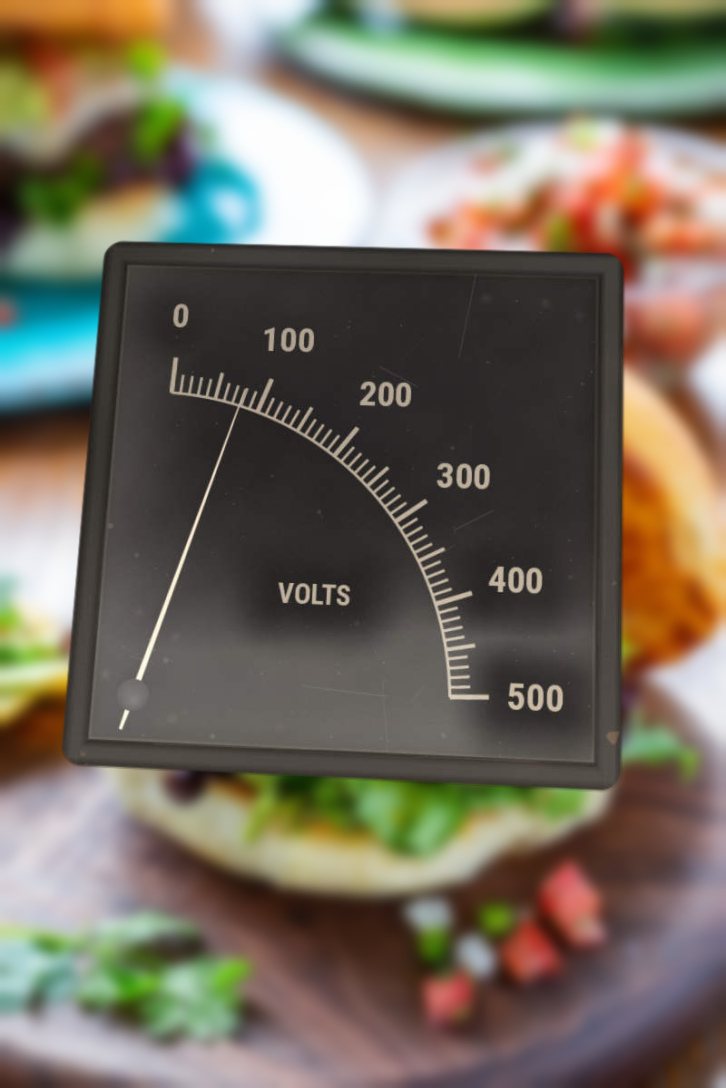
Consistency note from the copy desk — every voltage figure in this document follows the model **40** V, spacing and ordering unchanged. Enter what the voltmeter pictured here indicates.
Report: **80** V
